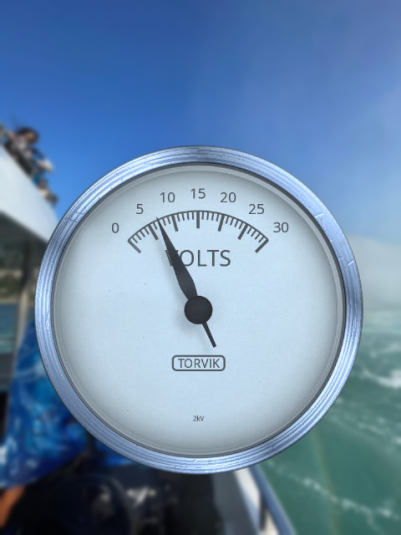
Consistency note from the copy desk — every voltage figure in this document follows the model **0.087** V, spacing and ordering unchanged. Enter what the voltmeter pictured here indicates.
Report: **7** V
